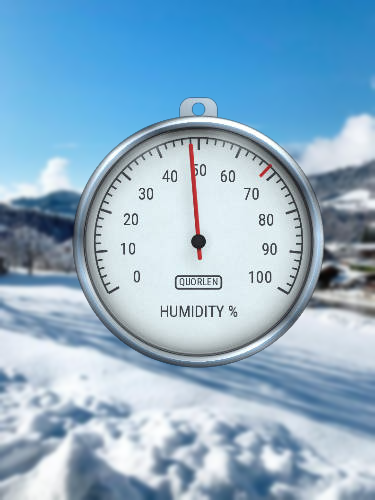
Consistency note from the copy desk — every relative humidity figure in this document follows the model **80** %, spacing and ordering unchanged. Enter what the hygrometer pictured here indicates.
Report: **48** %
